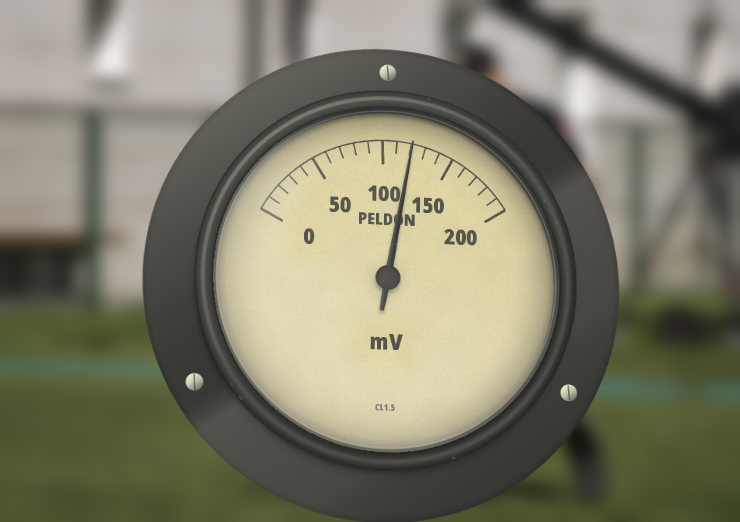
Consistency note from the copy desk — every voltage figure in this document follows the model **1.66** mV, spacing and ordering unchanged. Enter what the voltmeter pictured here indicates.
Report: **120** mV
